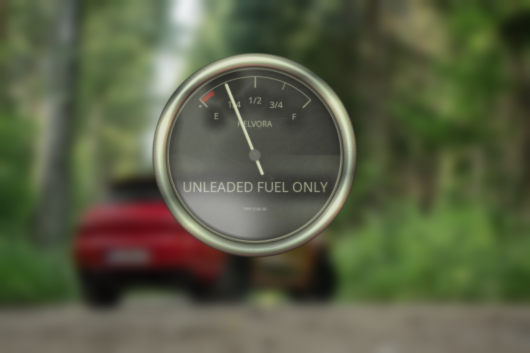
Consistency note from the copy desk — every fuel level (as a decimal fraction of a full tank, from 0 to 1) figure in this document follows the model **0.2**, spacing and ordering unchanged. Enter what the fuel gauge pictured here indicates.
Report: **0.25**
